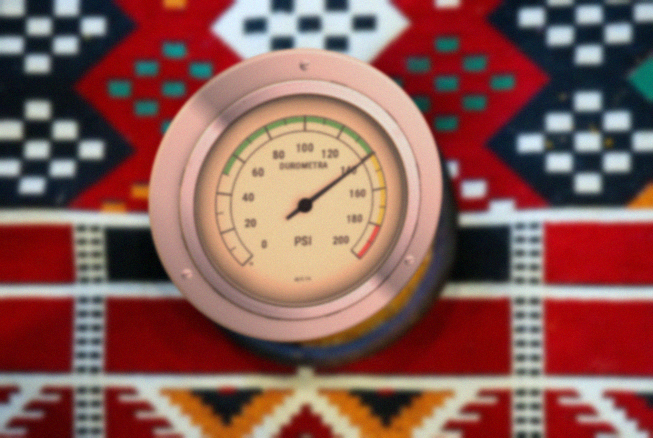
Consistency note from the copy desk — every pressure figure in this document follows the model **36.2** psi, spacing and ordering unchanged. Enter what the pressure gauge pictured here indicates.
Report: **140** psi
